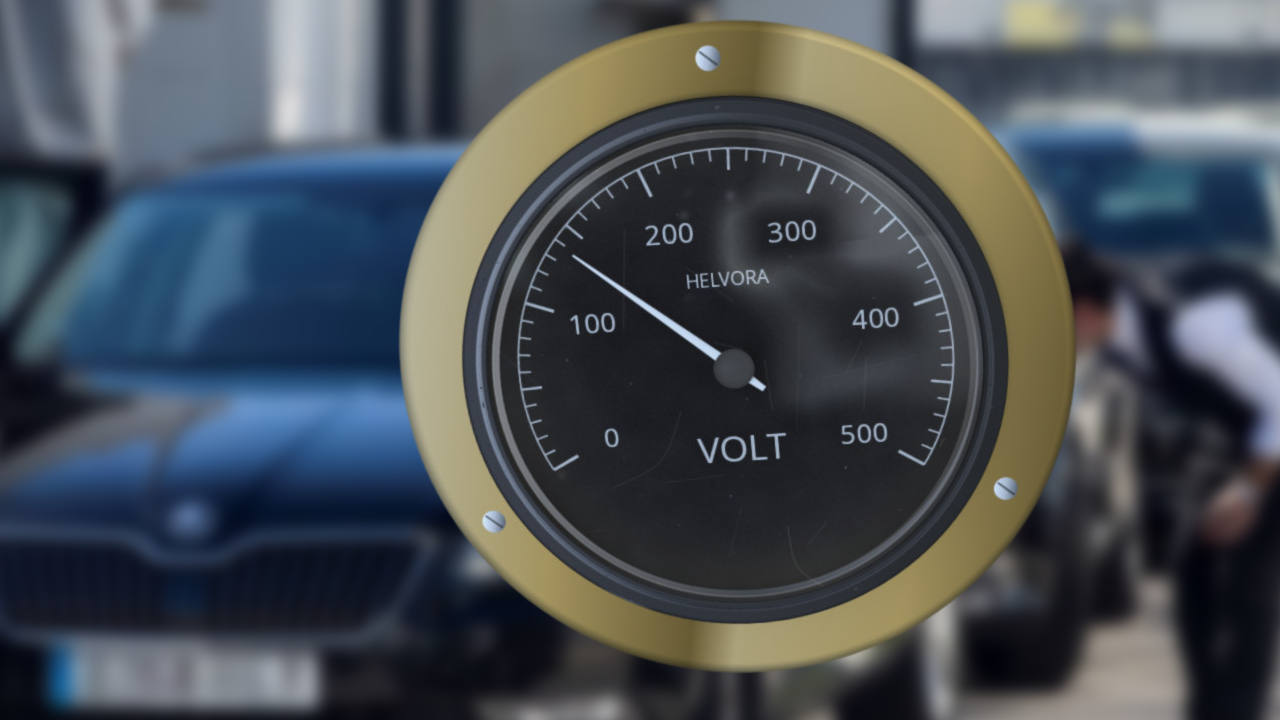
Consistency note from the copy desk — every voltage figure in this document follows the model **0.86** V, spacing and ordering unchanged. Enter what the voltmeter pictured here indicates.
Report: **140** V
